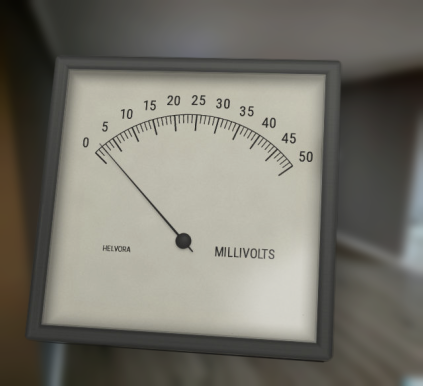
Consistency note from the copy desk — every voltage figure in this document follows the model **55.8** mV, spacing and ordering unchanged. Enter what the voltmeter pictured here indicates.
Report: **2** mV
